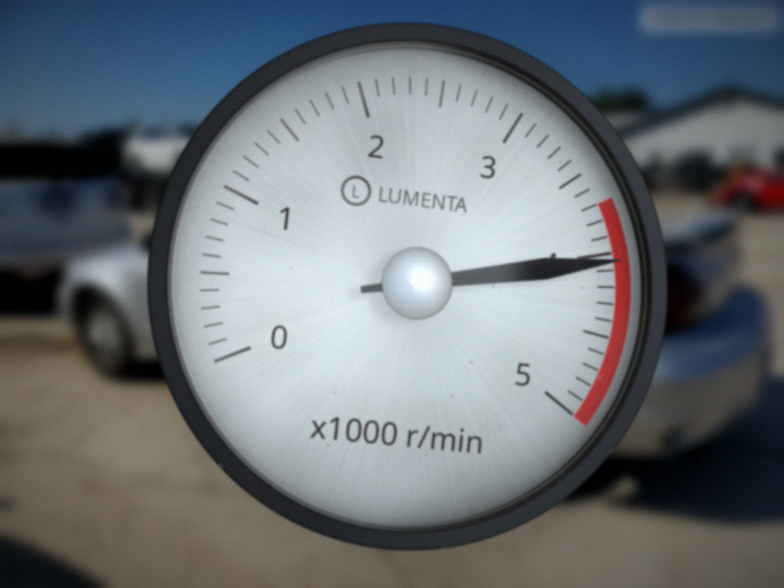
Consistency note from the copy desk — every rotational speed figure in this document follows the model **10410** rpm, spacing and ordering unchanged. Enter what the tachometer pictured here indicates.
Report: **4050** rpm
